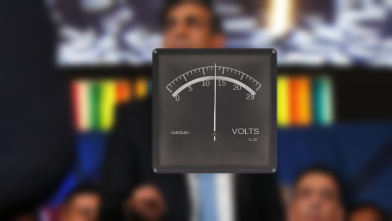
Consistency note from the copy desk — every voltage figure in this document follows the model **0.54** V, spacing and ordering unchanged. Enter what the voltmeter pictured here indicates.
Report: **13** V
